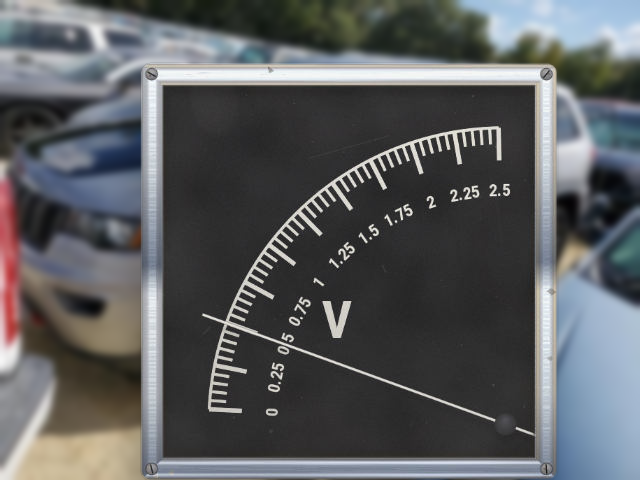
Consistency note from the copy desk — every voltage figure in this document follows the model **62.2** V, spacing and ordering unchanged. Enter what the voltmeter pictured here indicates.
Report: **0.5** V
